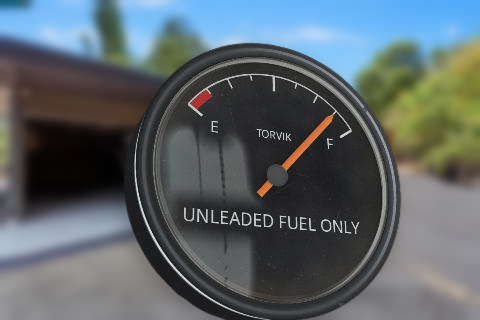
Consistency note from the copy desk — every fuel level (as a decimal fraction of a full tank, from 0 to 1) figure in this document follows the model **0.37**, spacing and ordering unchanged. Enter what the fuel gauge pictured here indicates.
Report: **0.875**
